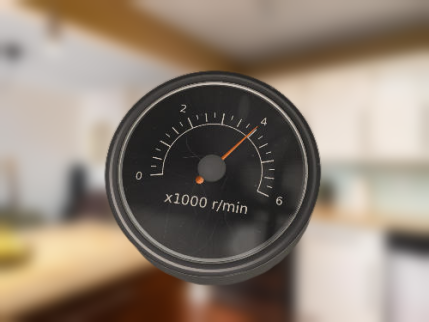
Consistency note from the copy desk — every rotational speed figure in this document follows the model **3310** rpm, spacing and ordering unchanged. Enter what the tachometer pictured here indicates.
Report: **4000** rpm
